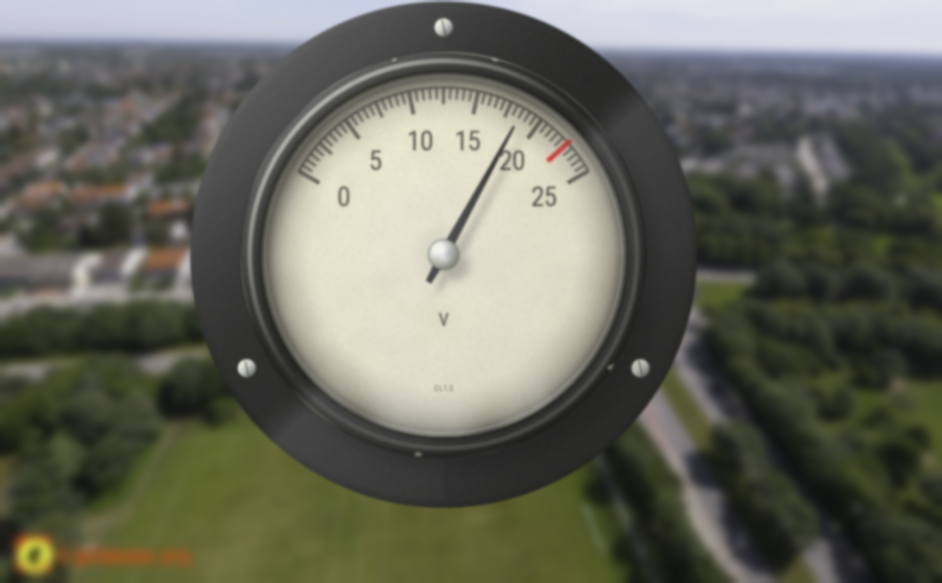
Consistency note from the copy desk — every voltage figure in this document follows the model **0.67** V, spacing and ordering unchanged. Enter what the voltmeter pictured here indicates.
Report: **18.5** V
